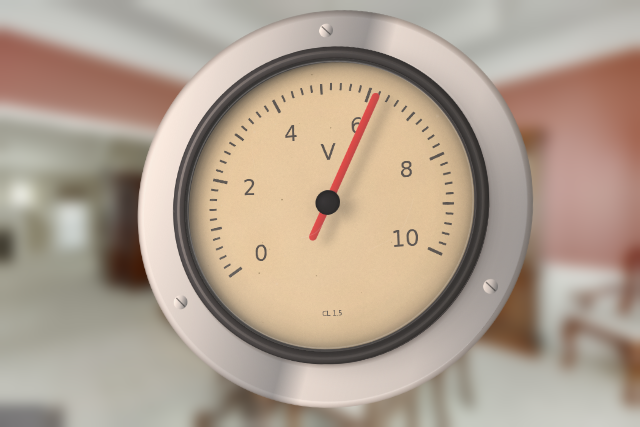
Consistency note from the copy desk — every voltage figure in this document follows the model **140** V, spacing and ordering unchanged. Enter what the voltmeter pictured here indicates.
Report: **6.2** V
